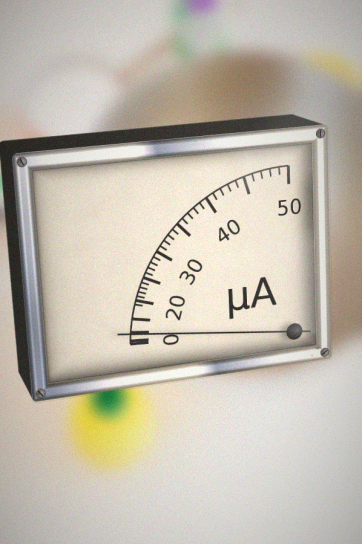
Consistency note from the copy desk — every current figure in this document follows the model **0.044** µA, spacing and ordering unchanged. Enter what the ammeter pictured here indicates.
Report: **10** µA
